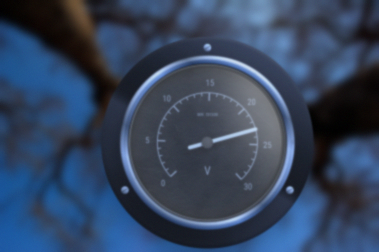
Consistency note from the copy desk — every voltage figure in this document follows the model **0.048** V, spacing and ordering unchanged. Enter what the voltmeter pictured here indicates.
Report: **23** V
